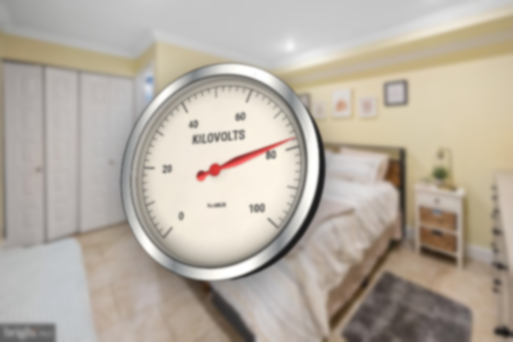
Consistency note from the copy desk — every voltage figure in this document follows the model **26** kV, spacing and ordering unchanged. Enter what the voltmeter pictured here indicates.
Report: **78** kV
